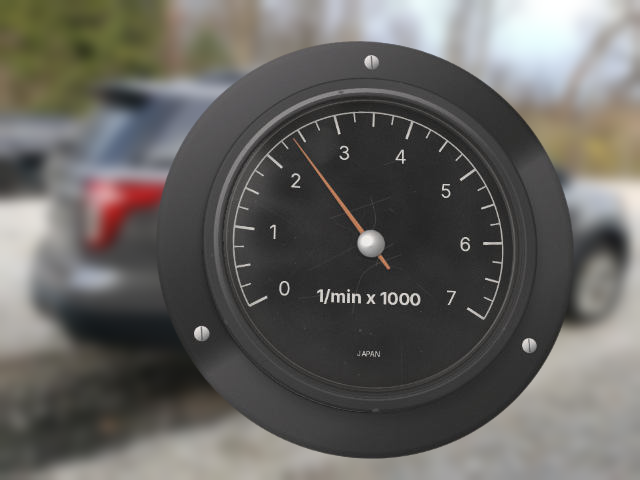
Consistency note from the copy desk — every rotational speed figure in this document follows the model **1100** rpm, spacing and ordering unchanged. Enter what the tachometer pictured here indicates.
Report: **2375** rpm
